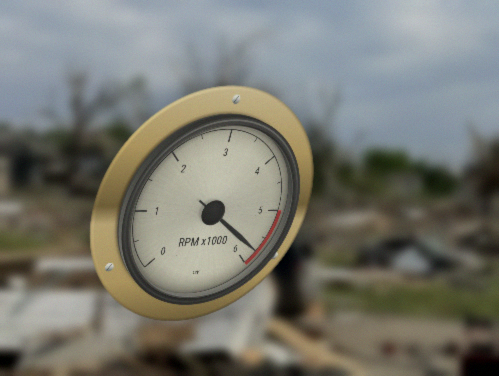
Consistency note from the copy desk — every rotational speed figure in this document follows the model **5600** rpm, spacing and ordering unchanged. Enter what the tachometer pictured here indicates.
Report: **5750** rpm
